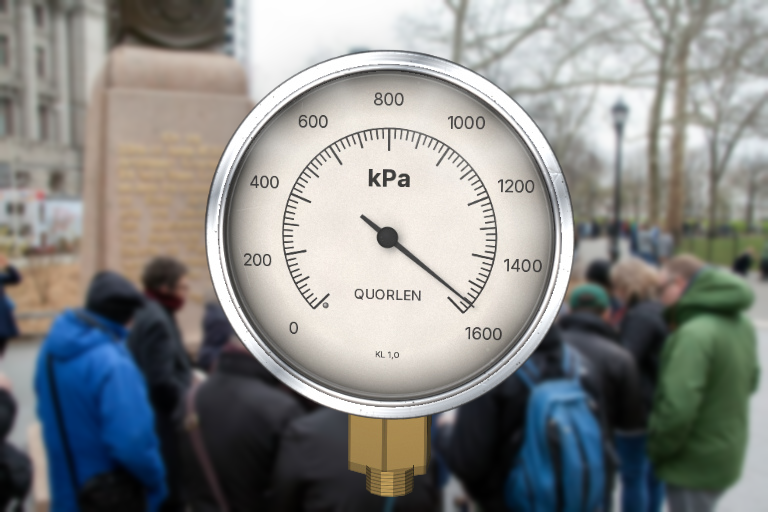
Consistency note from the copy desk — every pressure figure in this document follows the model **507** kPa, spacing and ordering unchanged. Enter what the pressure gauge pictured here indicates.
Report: **1560** kPa
